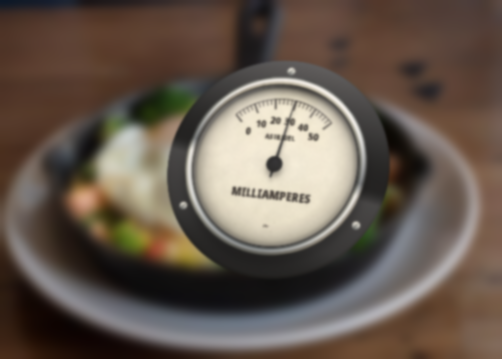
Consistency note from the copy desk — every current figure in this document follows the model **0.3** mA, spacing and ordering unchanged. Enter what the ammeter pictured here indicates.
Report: **30** mA
